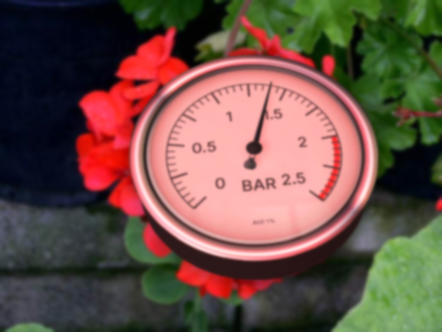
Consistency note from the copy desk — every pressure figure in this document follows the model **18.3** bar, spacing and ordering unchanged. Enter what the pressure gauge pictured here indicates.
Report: **1.4** bar
